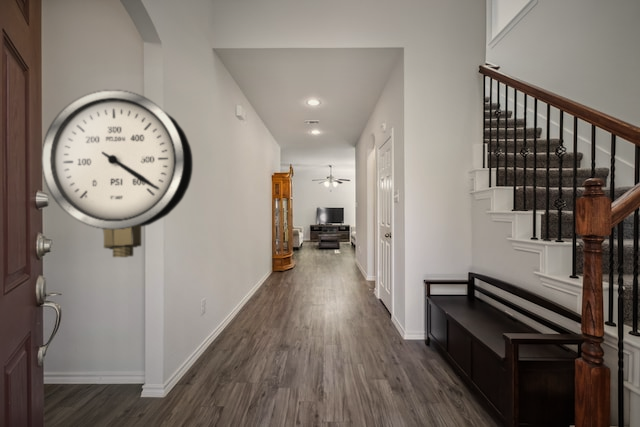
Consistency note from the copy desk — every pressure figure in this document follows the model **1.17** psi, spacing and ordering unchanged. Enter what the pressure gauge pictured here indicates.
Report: **580** psi
